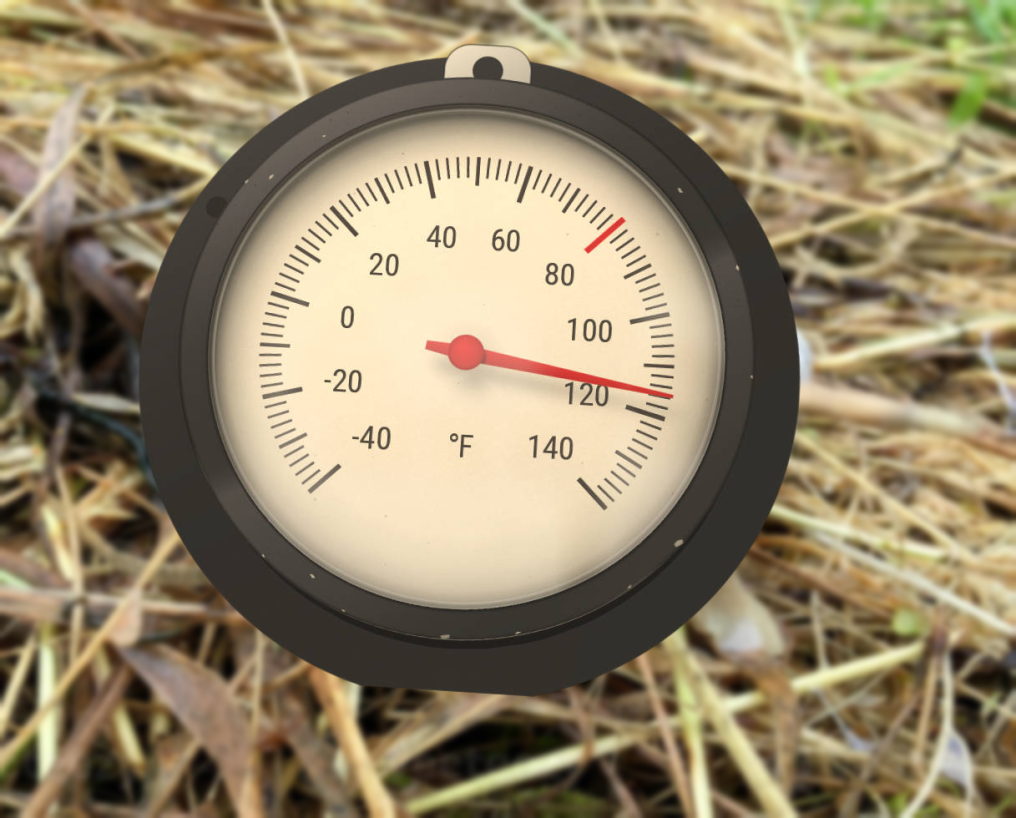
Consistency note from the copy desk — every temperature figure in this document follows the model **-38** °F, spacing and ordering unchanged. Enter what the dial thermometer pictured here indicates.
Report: **116** °F
